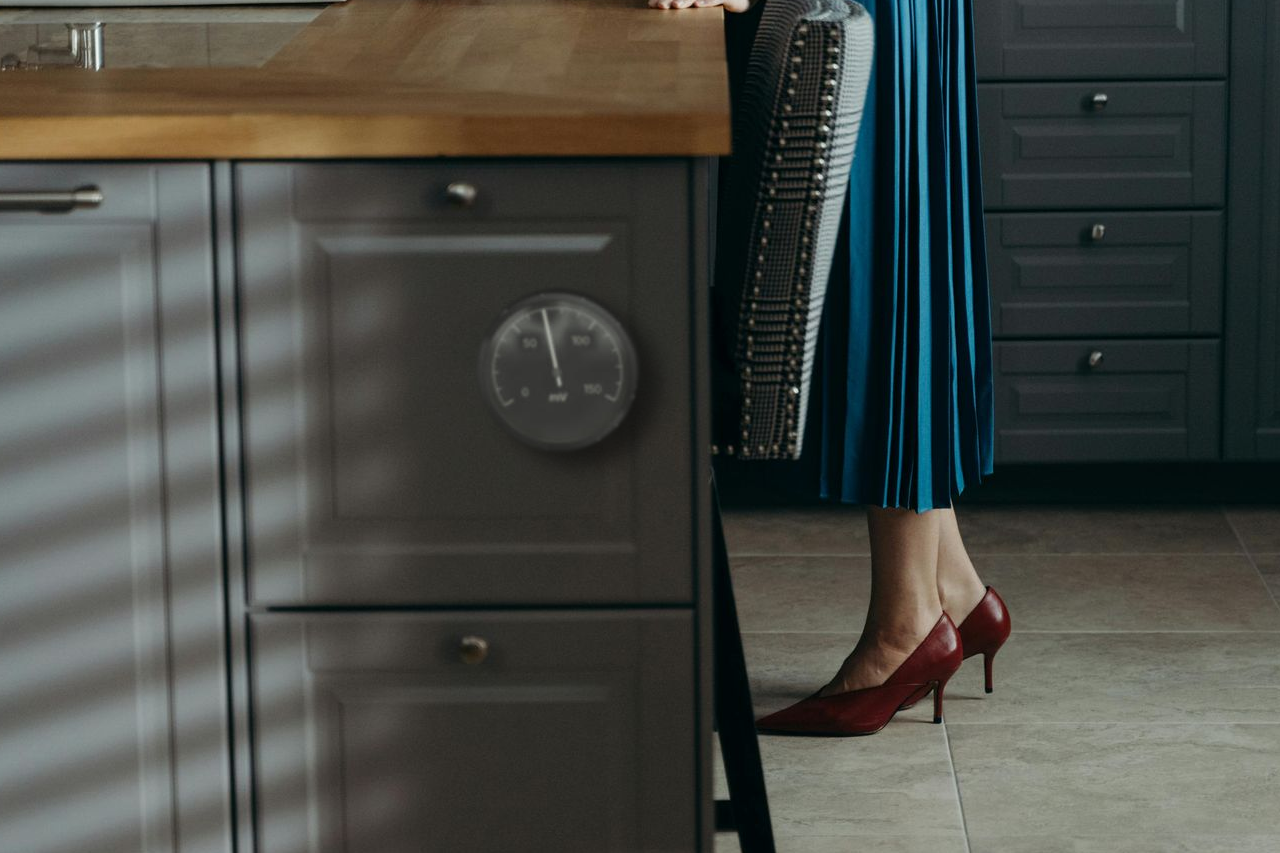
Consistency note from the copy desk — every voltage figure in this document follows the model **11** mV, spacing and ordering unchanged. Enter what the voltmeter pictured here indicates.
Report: **70** mV
